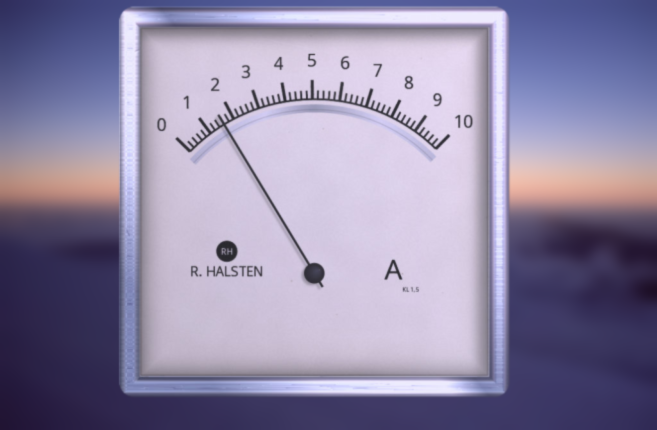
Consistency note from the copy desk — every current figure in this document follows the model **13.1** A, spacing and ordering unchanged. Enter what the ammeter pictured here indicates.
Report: **1.6** A
